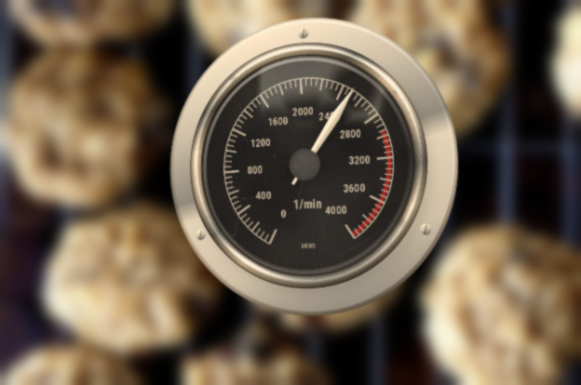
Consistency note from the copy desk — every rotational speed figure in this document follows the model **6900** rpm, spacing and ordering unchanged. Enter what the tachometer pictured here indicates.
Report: **2500** rpm
